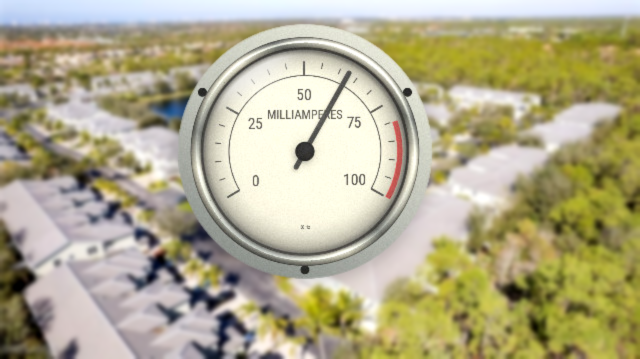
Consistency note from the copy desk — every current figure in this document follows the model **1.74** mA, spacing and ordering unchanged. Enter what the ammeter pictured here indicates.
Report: **62.5** mA
